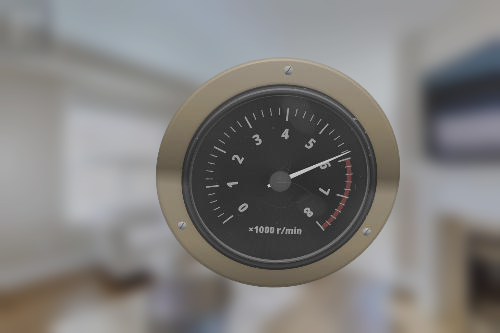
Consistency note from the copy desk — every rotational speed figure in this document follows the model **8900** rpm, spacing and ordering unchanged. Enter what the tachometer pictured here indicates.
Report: **5800** rpm
